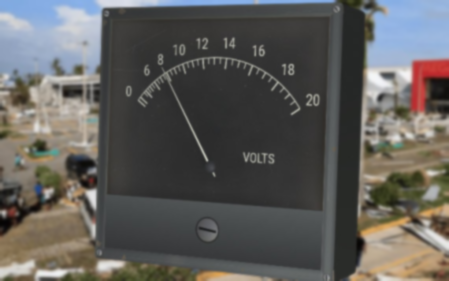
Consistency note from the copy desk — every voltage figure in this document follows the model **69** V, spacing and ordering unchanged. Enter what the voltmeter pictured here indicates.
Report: **8** V
